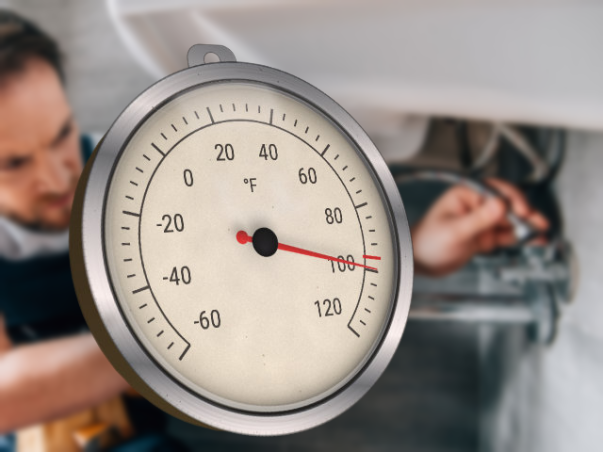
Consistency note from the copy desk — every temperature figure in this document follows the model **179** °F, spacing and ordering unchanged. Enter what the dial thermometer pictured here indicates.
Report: **100** °F
